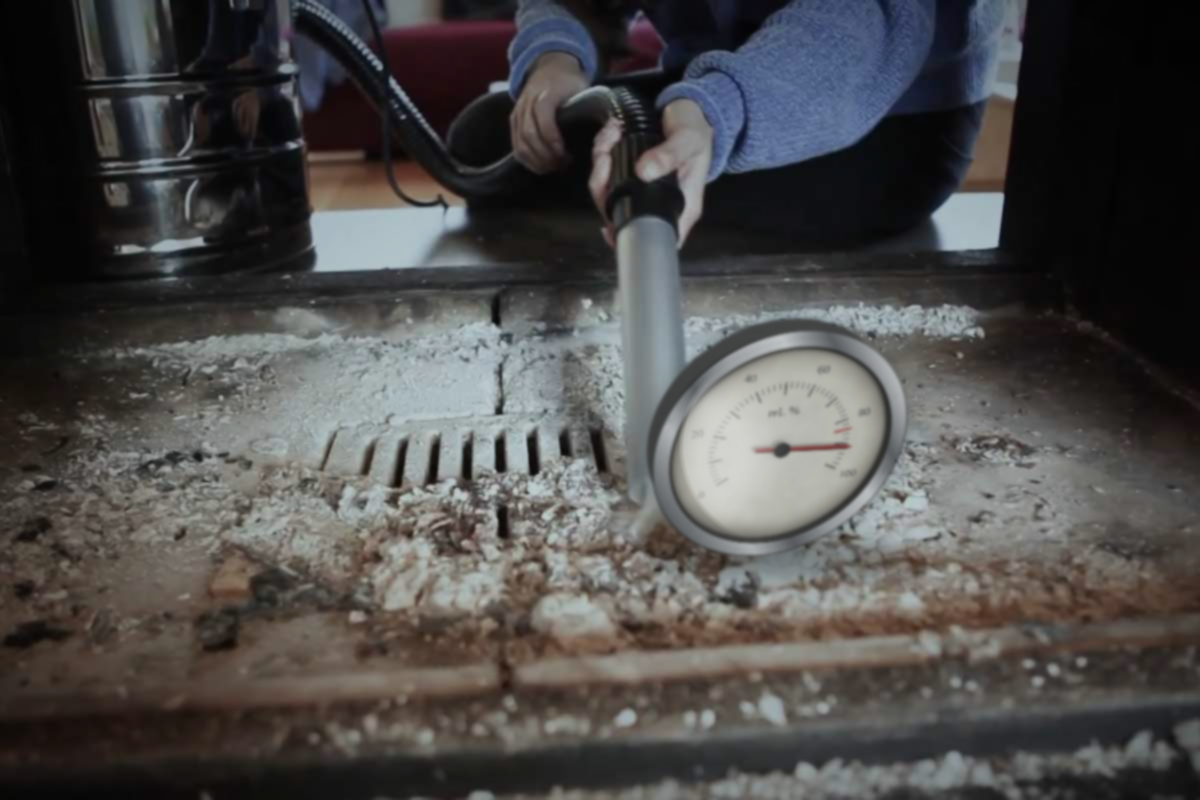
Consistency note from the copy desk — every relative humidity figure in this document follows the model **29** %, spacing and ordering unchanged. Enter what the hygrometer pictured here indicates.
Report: **90** %
